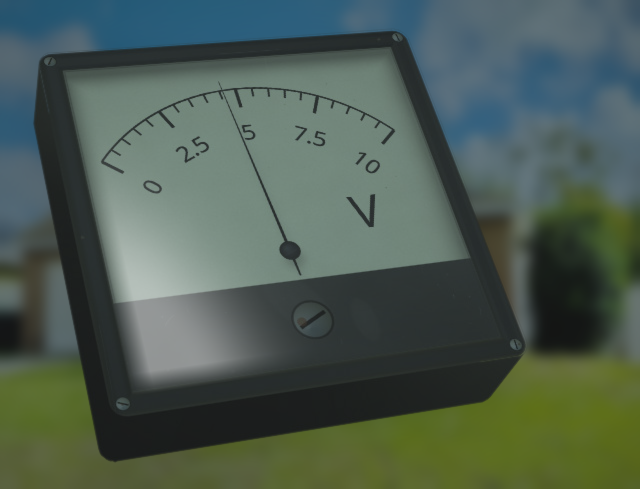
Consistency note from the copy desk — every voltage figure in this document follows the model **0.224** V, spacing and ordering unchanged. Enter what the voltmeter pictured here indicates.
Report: **4.5** V
